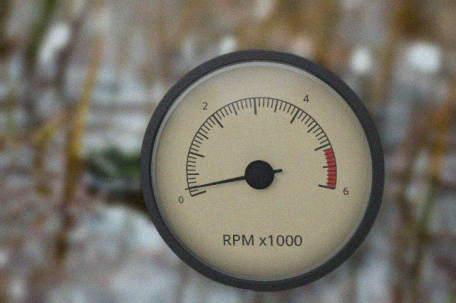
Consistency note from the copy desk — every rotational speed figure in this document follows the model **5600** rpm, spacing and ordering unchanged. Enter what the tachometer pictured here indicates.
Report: **200** rpm
